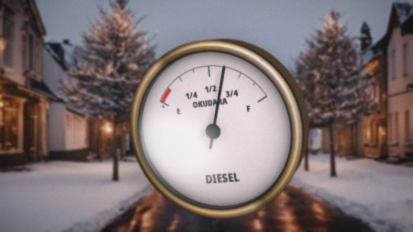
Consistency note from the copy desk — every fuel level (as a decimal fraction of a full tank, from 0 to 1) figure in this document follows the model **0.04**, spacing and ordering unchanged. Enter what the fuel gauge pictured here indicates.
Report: **0.625**
